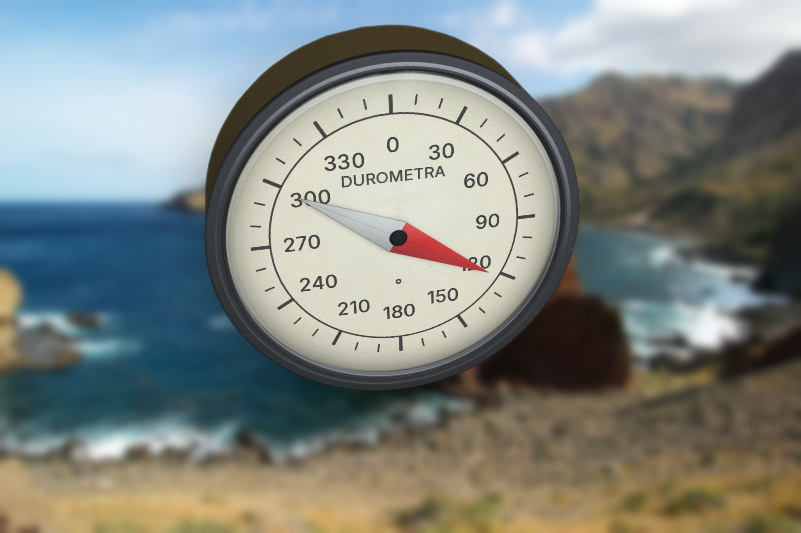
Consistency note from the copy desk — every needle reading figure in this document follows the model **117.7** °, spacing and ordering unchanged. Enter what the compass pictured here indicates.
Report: **120** °
